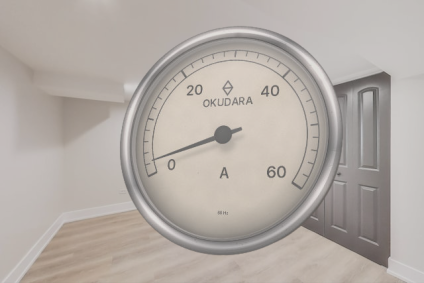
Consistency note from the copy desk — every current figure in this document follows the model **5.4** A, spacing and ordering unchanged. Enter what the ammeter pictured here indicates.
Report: **2** A
